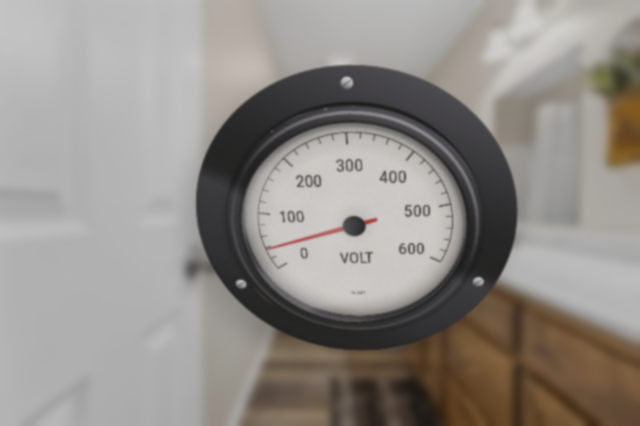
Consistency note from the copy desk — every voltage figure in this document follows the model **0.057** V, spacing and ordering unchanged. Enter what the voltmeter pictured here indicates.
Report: **40** V
